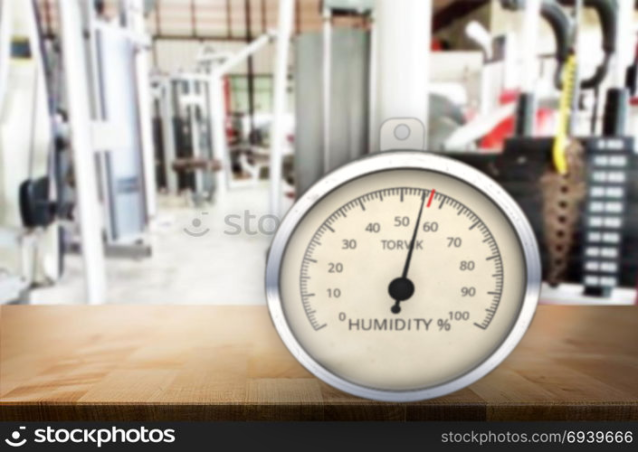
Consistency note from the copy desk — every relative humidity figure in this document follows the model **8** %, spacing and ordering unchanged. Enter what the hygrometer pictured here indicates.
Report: **55** %
